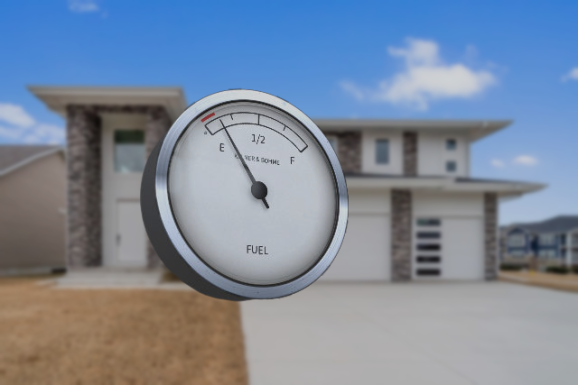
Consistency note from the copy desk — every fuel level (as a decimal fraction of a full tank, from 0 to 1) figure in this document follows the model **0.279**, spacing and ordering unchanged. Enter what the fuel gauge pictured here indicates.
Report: **0.125**
